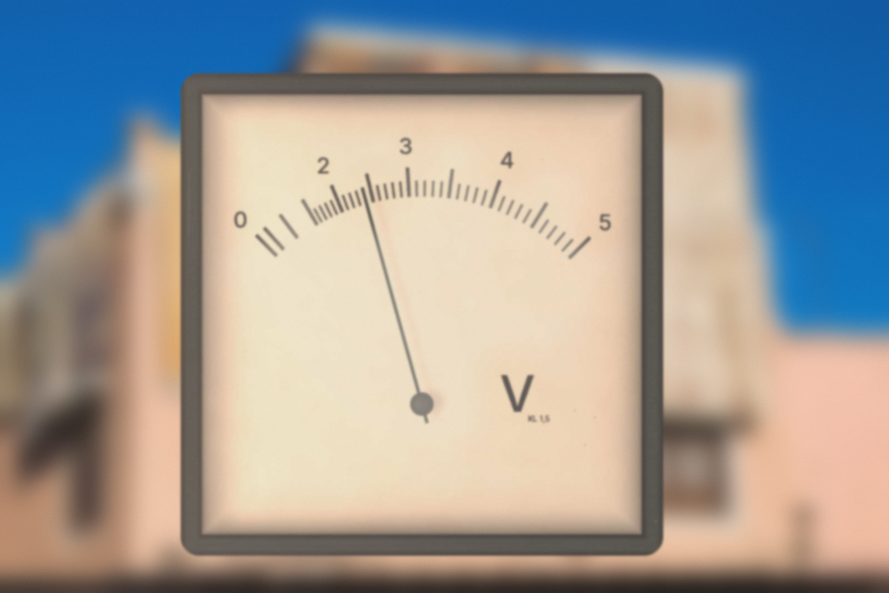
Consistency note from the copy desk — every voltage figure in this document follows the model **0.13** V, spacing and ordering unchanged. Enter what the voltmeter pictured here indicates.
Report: **2.4** V
